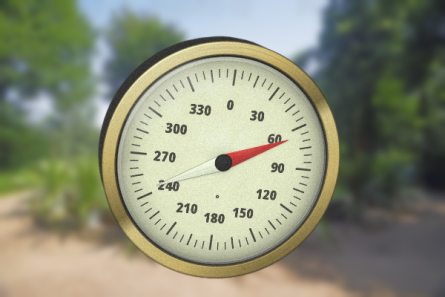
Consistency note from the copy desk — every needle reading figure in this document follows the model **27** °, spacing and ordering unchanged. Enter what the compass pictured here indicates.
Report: **65** °
